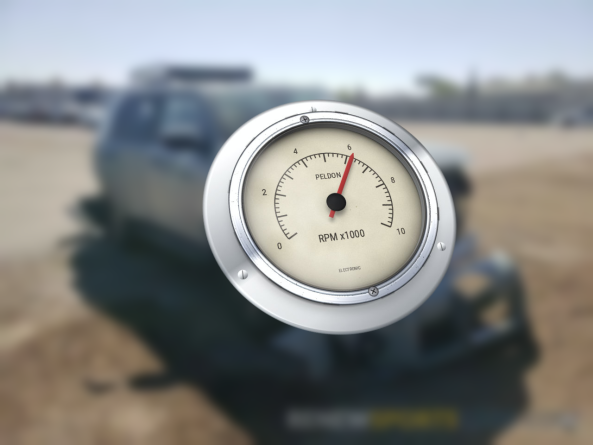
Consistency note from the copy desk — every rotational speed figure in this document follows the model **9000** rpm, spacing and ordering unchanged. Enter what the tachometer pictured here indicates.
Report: **6200** rpm
